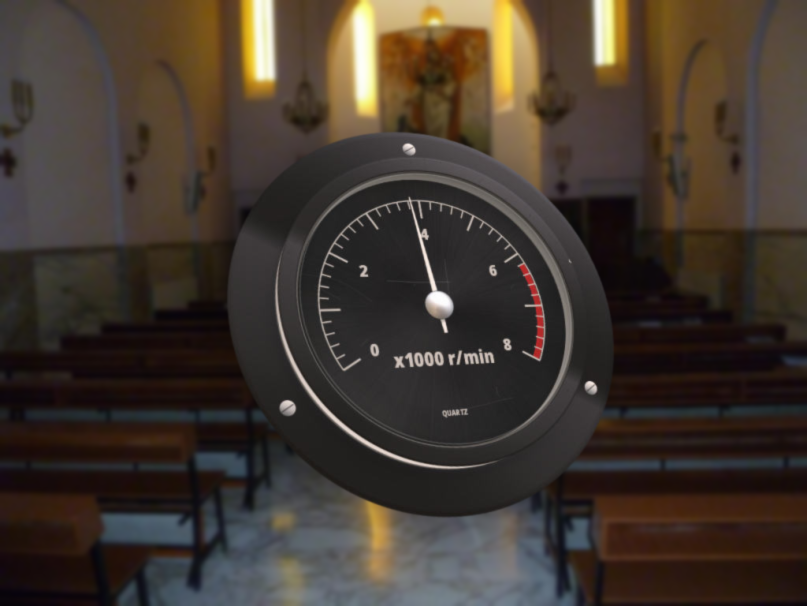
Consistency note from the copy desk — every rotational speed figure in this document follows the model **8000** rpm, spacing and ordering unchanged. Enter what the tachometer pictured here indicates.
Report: **3800** rpm
